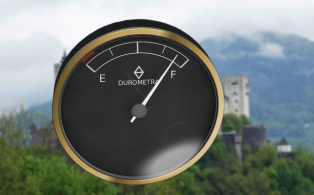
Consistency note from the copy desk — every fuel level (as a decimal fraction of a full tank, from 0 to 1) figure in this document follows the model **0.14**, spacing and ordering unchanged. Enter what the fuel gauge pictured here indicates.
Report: **0.875**
